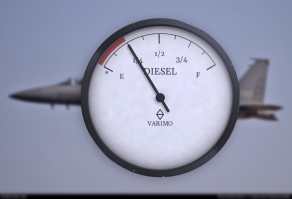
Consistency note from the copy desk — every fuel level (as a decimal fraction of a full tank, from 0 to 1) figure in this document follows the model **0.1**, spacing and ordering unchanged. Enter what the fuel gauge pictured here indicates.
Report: **0.25**
